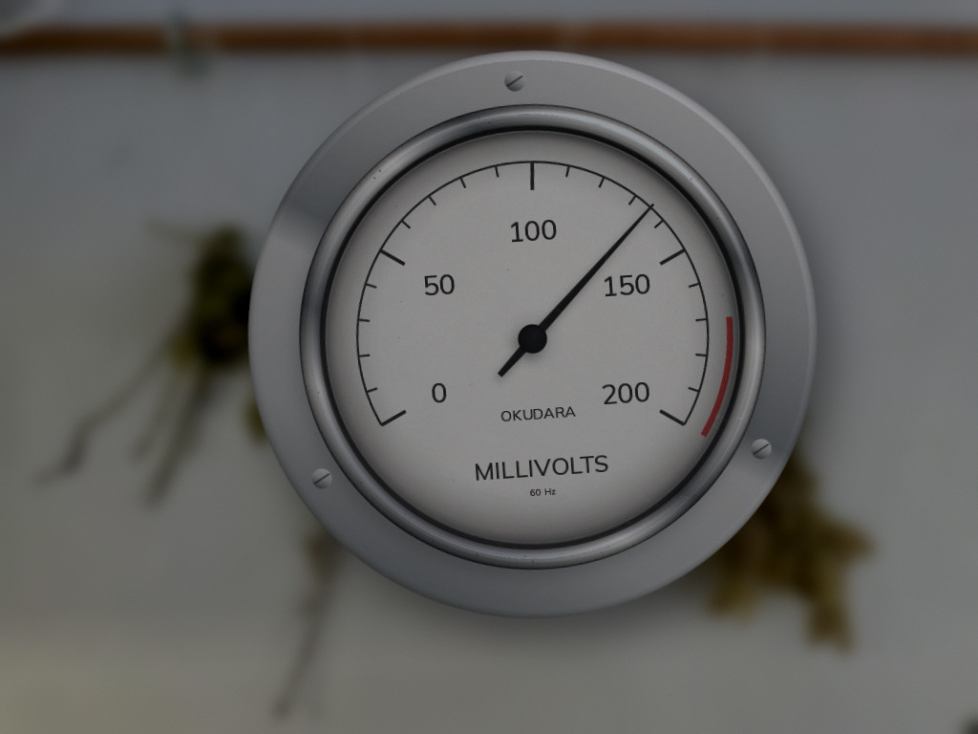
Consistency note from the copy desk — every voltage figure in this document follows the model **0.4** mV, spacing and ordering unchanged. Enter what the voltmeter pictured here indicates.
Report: **135** mV
